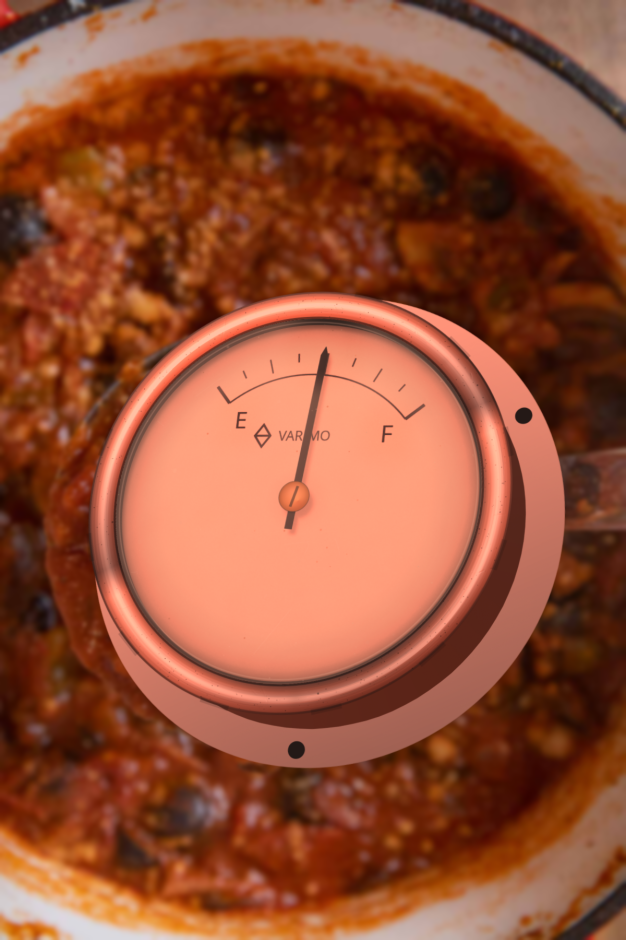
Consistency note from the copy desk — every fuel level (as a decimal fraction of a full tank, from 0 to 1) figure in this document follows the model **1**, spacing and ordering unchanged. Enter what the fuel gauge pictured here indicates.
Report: **0.5**
